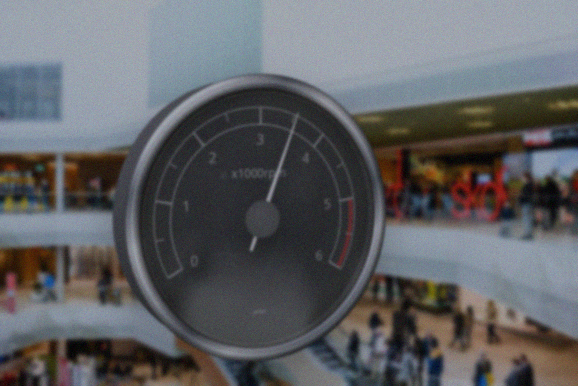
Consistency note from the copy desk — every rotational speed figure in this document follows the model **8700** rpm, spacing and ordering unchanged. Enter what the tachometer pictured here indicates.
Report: **3500** rpm
